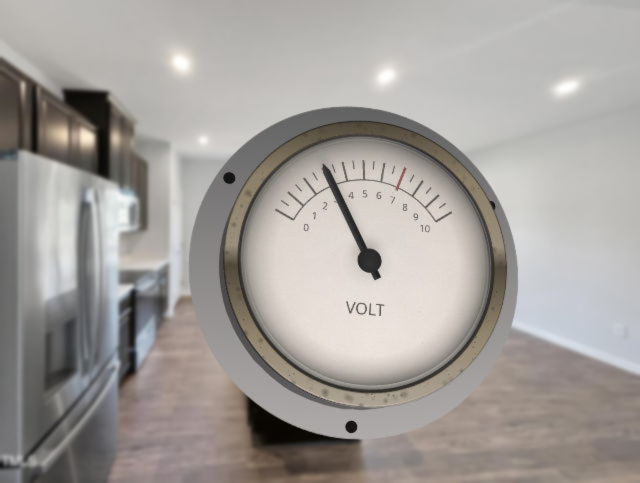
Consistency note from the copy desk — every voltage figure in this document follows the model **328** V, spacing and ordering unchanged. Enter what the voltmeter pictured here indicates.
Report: **3** V
